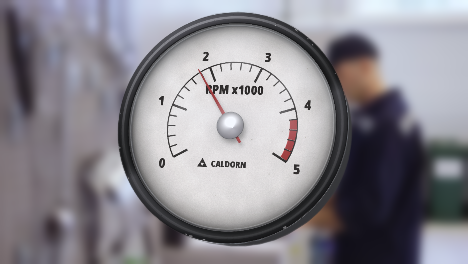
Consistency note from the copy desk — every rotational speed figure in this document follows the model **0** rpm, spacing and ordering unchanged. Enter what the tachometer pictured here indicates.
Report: **1800** rpm
